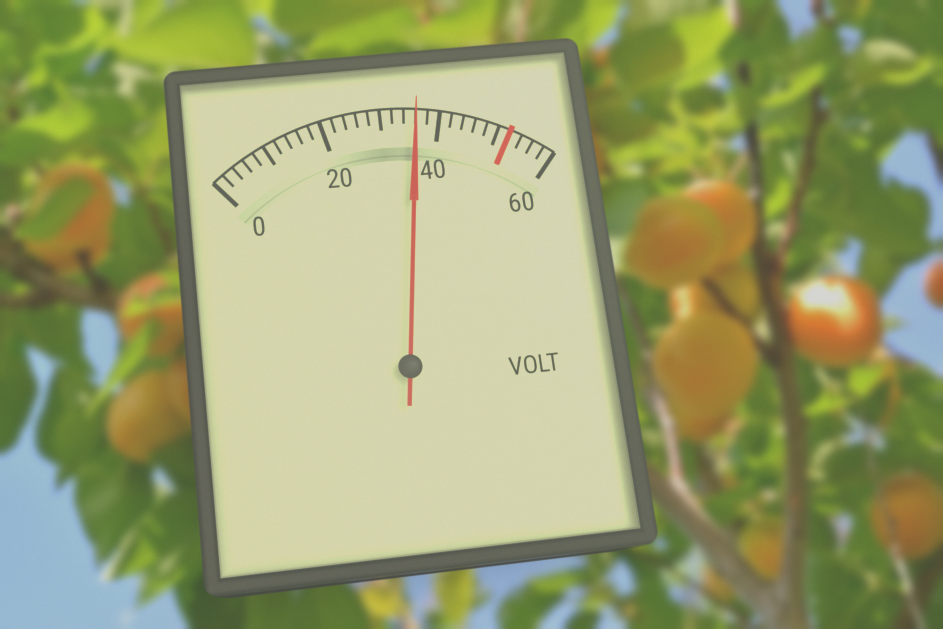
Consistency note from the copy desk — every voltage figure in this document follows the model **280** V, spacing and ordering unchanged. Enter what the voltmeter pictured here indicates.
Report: **36** V
